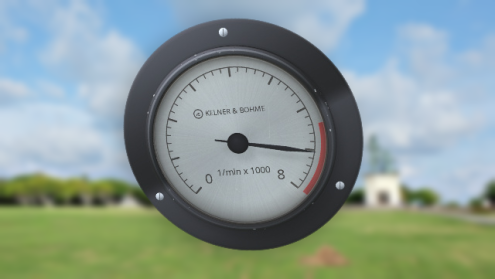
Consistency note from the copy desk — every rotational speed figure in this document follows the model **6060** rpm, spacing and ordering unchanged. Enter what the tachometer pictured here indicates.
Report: **7000** rpm
